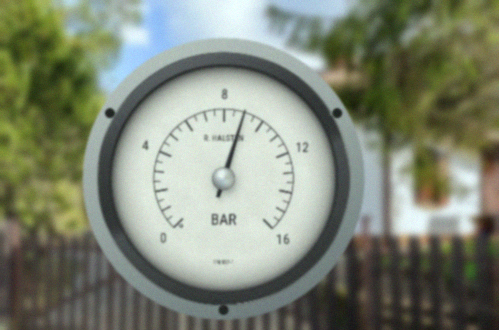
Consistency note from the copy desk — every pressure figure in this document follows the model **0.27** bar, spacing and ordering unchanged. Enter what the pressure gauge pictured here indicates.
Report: **9** bar
